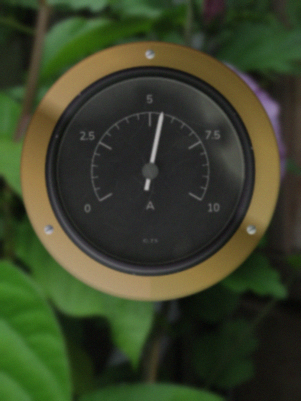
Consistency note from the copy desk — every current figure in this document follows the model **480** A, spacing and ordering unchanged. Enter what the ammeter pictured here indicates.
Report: **5.5** A
